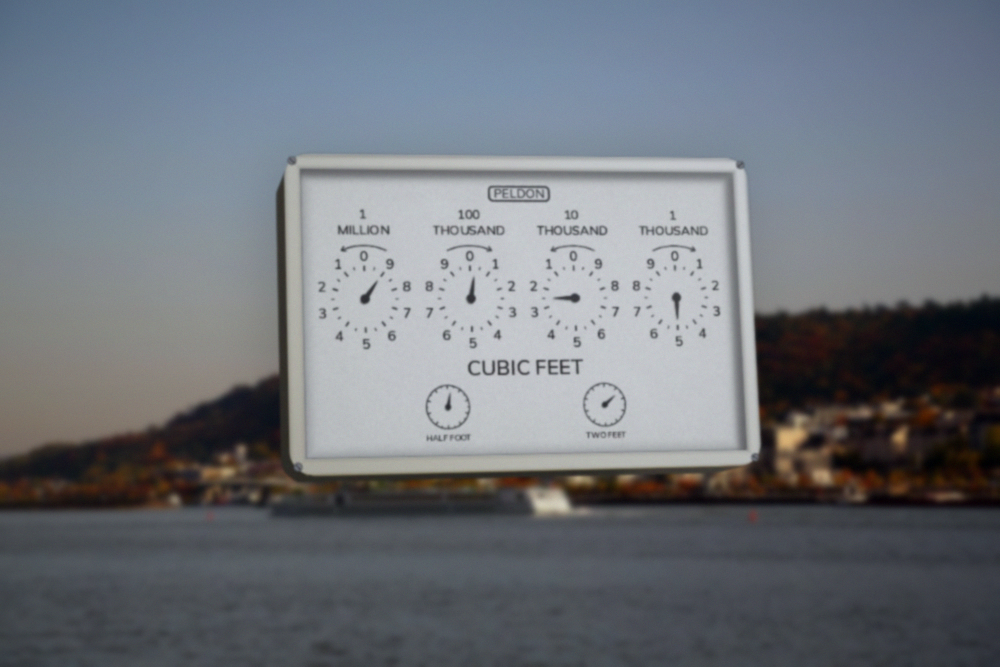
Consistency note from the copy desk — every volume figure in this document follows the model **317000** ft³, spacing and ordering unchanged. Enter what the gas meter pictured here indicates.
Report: **902500** ft³
